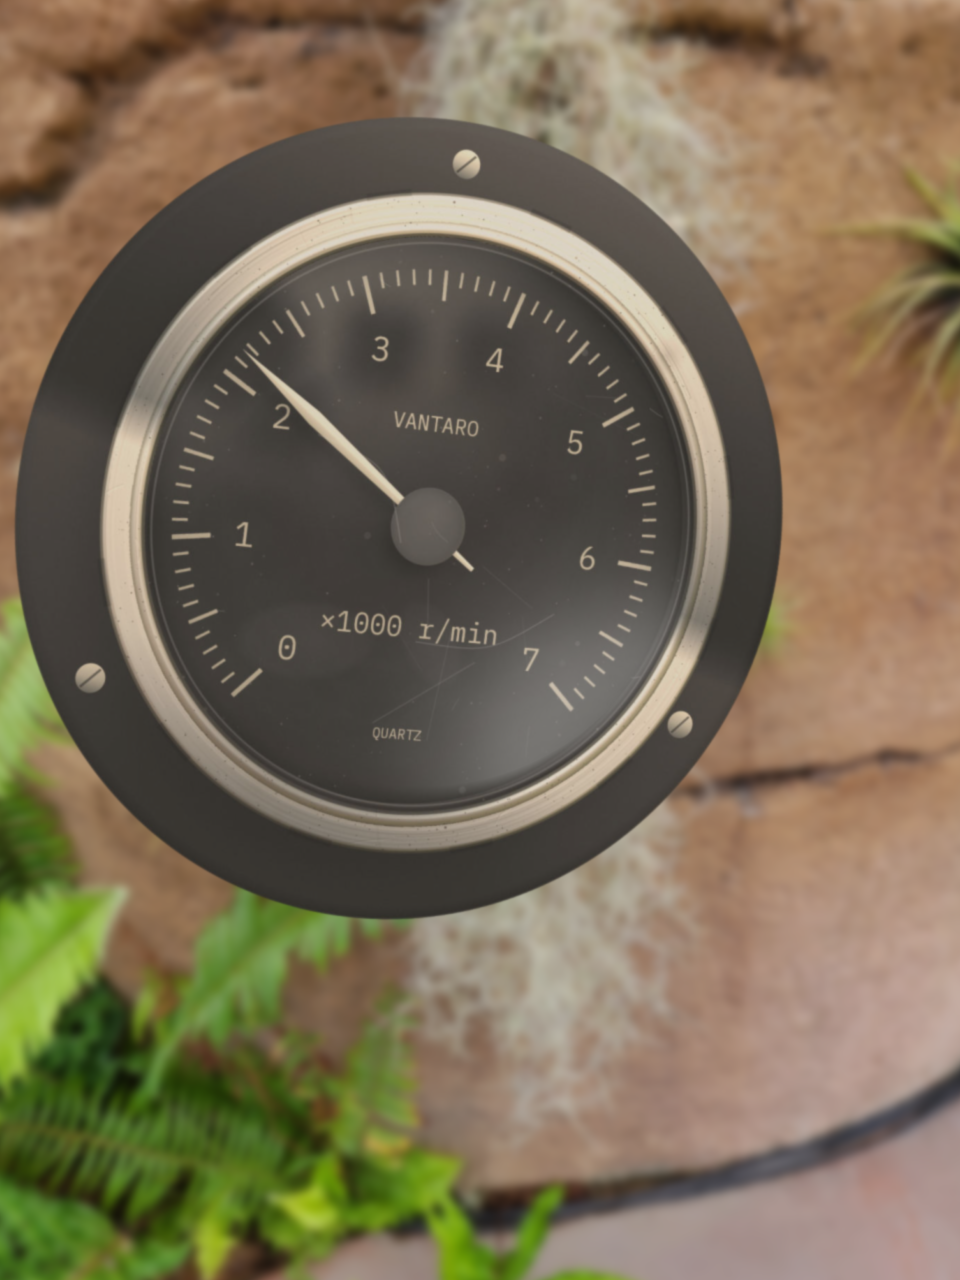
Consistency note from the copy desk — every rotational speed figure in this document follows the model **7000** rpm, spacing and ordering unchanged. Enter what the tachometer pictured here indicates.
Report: **2150** rpm
